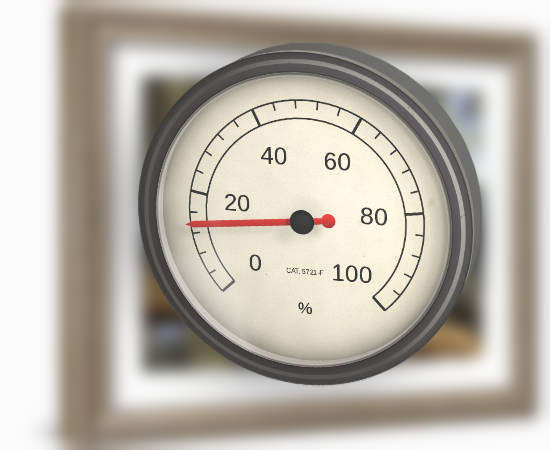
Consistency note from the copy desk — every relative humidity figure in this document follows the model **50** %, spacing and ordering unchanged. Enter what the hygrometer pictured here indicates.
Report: **14** %
